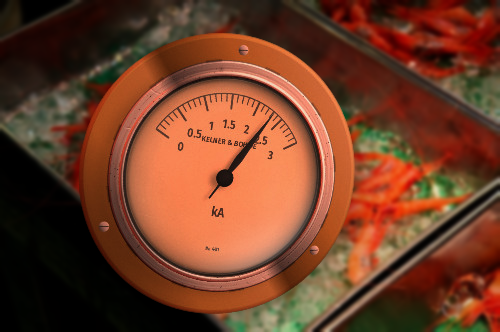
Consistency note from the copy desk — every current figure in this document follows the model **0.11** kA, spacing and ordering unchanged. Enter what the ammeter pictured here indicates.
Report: **2.3** kA
